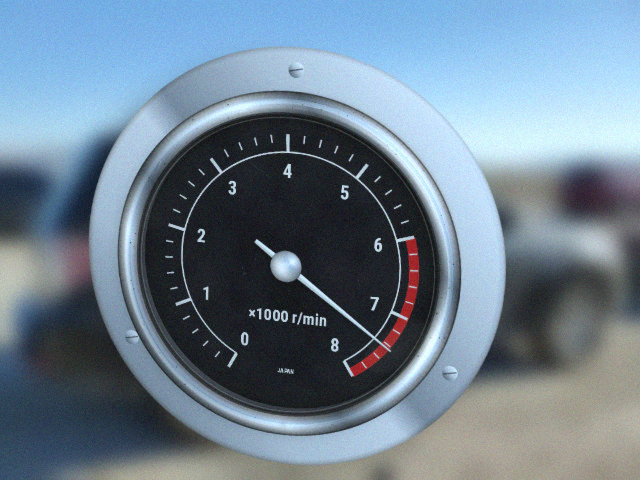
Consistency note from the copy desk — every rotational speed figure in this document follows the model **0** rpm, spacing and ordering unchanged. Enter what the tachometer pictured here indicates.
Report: **7400** rpm
